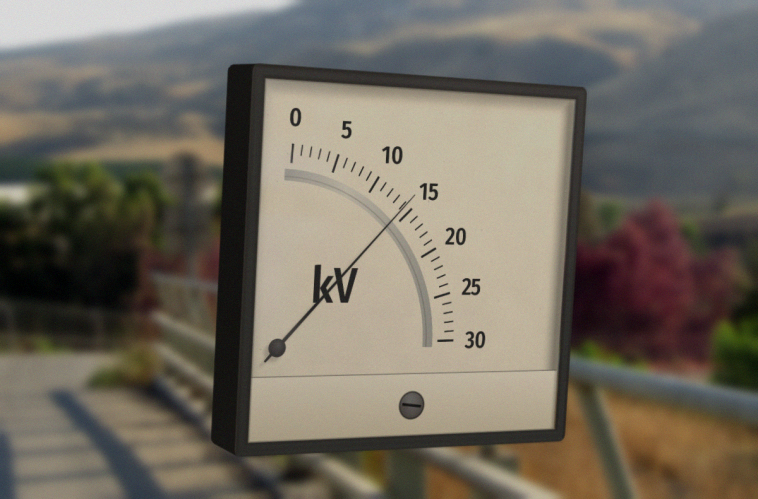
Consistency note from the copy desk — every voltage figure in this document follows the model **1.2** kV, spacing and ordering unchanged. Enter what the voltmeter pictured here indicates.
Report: **14** kV
